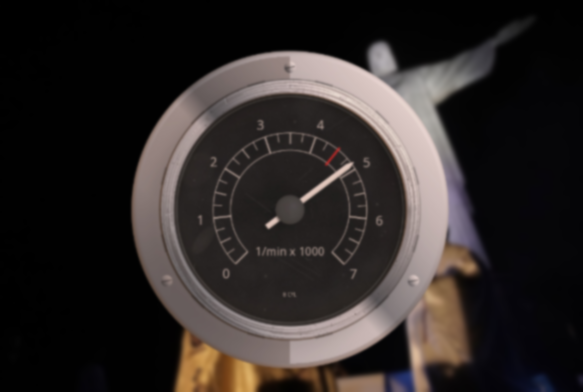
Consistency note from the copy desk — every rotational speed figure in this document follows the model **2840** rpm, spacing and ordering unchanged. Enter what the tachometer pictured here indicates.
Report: **4875** rpm
